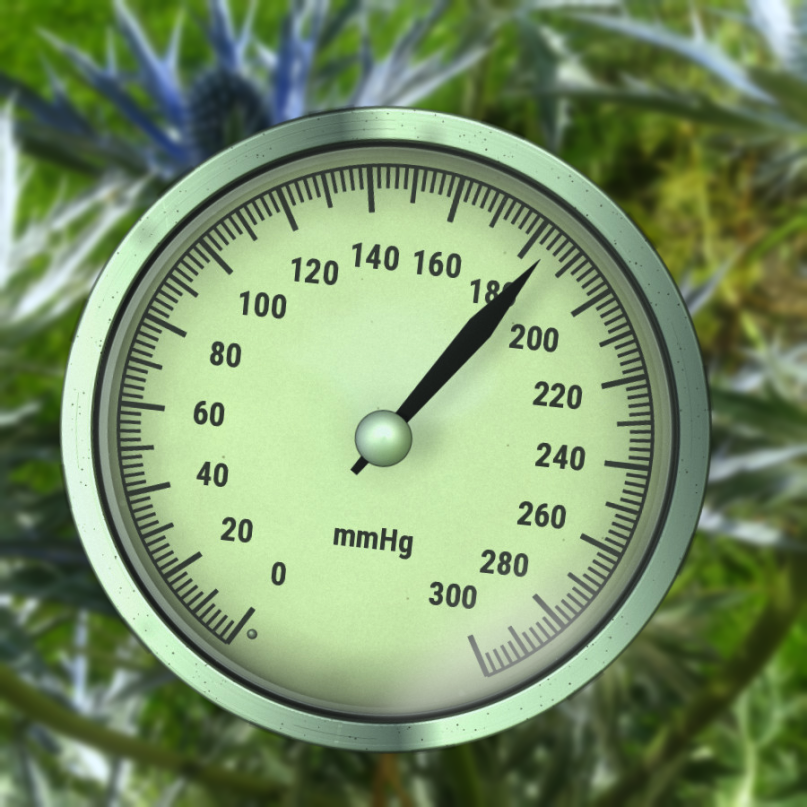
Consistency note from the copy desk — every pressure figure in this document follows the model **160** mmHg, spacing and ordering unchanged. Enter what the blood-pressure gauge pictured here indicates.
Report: **184** mmHg
